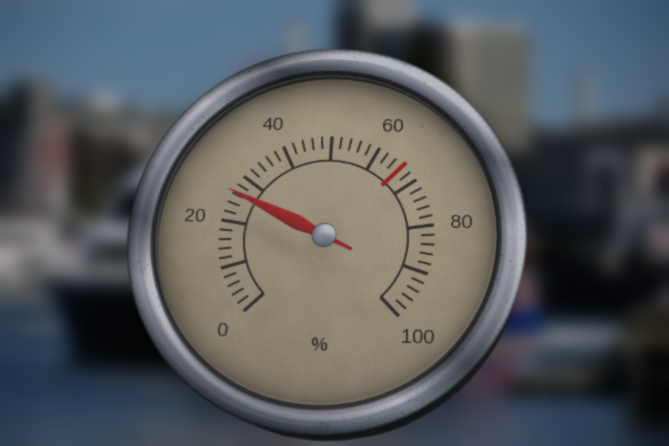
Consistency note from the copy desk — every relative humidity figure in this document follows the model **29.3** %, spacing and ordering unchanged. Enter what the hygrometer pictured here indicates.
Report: **26** %
